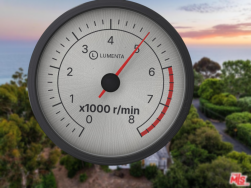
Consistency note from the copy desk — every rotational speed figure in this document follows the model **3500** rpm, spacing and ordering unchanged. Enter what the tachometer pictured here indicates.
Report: **5000** rpm
